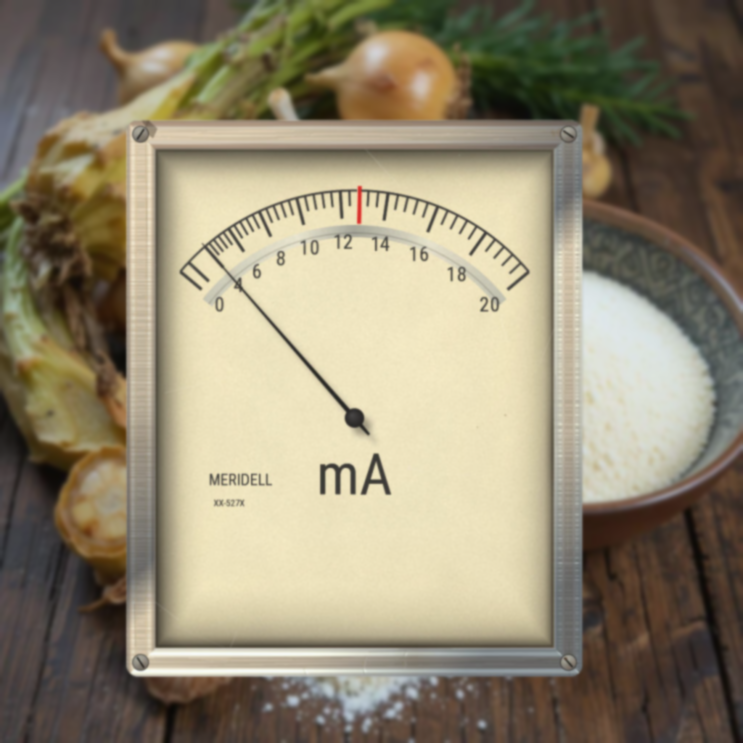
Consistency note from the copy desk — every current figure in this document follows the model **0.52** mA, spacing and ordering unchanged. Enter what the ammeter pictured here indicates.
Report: **4** mA
